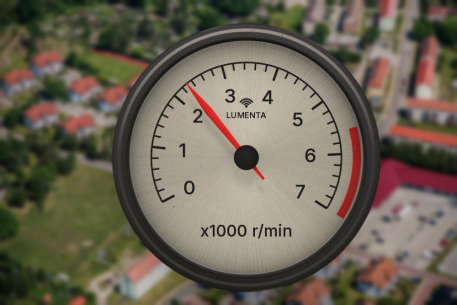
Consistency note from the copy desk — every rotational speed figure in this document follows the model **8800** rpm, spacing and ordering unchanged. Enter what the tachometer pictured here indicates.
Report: **2300** rpm
